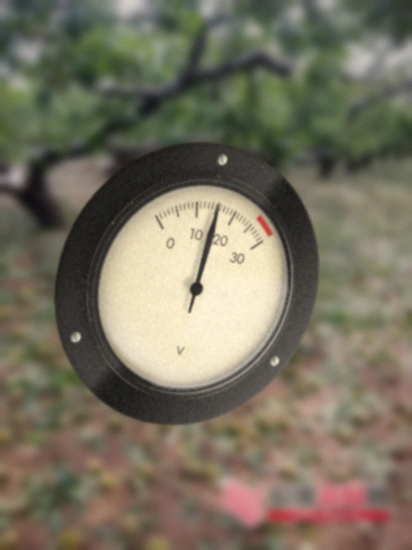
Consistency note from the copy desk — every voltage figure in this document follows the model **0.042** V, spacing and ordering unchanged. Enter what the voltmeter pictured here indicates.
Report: **15** V
